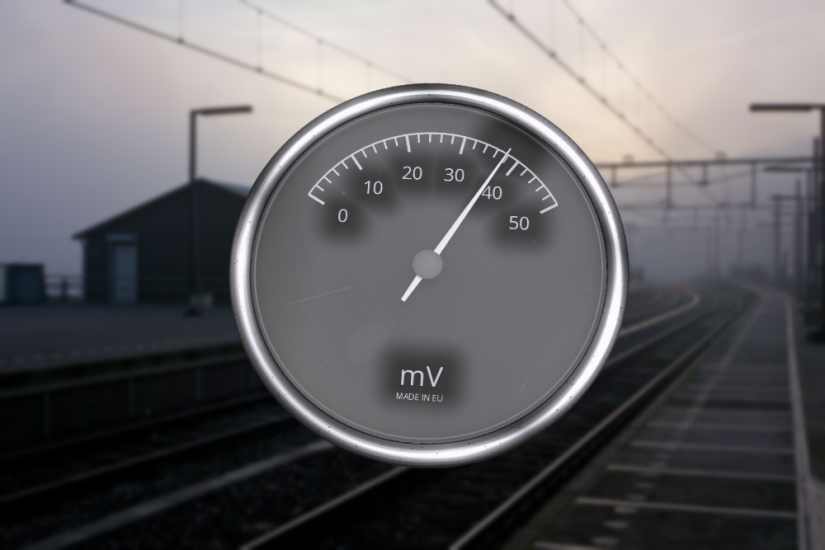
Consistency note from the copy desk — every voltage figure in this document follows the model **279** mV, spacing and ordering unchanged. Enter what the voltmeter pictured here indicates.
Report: **38** mV
